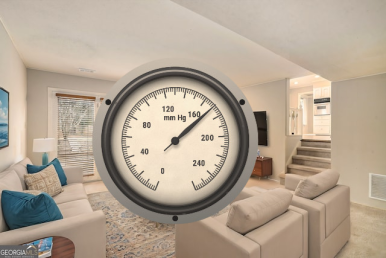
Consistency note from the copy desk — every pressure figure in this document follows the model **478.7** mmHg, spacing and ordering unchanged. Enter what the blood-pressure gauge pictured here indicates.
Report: **170** mmHg
